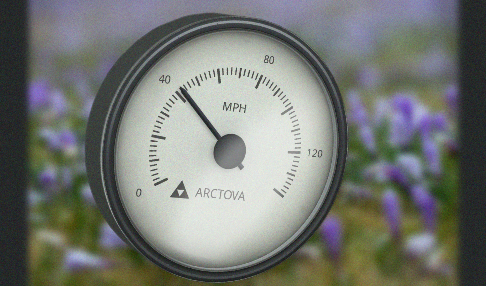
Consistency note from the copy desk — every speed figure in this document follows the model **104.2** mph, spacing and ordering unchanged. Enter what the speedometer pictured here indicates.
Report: **42** mph
